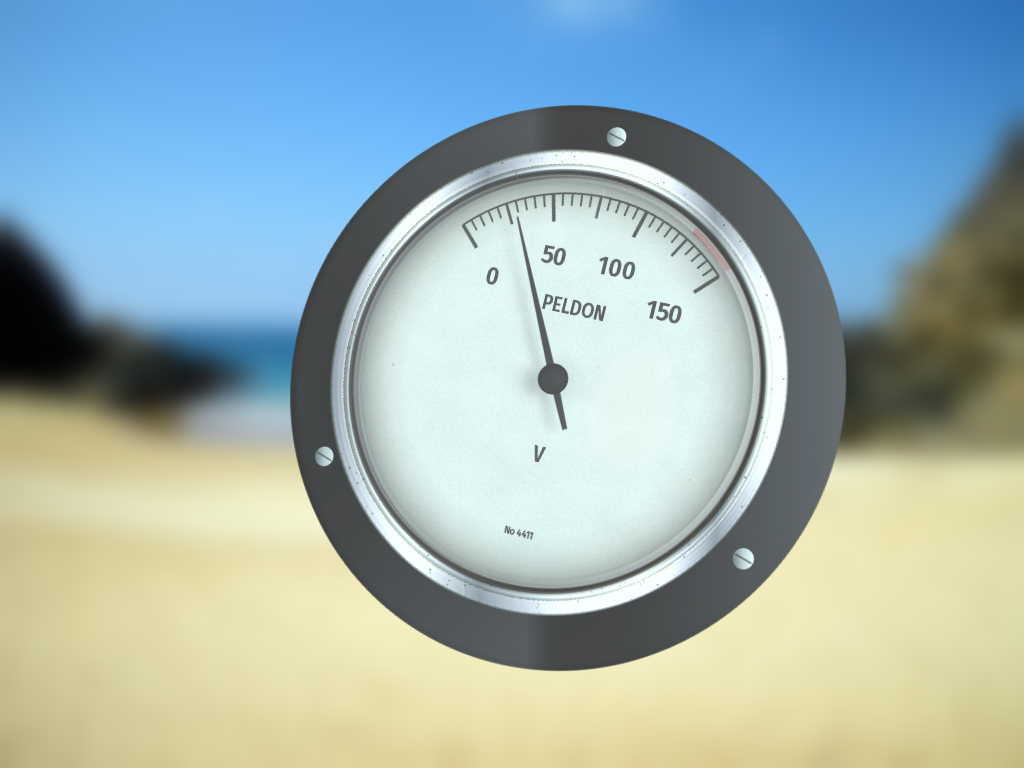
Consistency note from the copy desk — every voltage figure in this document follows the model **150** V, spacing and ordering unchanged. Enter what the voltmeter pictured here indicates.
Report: **30** V
